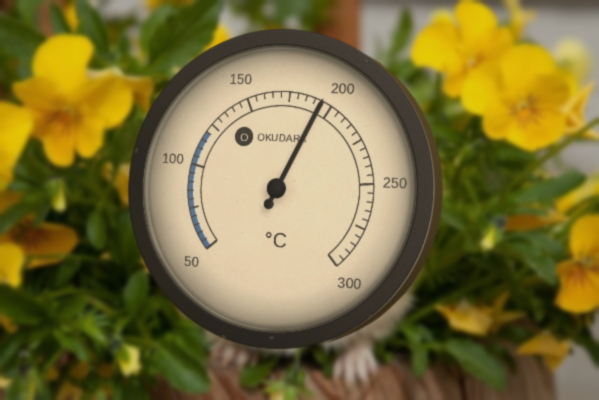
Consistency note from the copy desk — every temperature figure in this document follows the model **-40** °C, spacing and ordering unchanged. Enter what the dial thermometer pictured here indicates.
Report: **195** °C
